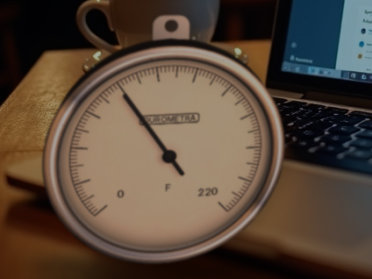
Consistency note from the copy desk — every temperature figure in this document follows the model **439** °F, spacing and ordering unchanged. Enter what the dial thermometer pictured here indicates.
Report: **80** °F
